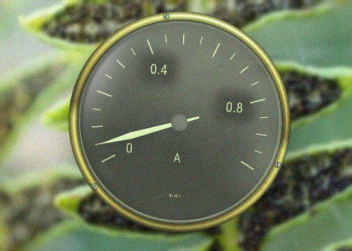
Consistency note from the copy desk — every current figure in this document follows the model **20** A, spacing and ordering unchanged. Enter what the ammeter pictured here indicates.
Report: **0.05** A
